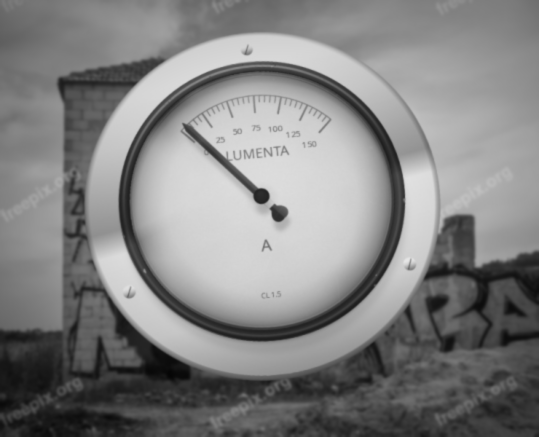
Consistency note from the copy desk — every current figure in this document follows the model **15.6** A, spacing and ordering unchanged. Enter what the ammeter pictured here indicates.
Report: **5** A
